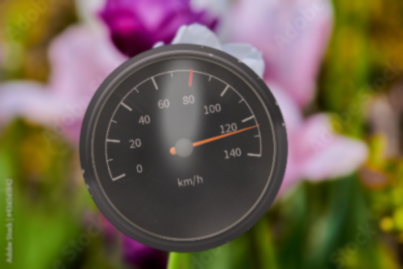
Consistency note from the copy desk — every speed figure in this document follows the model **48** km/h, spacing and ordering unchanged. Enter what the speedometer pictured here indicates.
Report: **125** km/h
